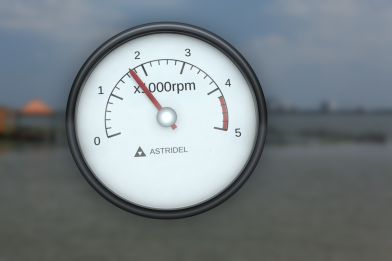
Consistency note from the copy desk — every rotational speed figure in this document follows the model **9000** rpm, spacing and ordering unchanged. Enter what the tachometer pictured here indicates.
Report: **1700** rpm
